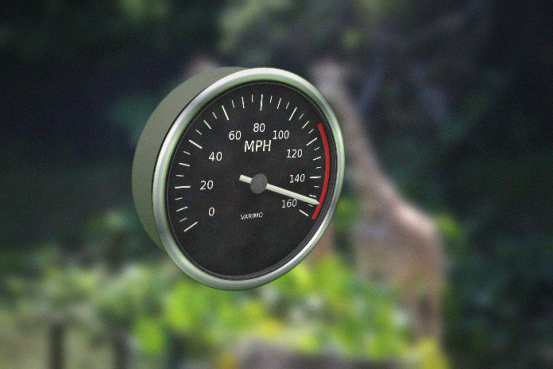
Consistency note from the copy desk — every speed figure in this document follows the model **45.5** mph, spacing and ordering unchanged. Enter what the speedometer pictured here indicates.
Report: **152.5** mph
